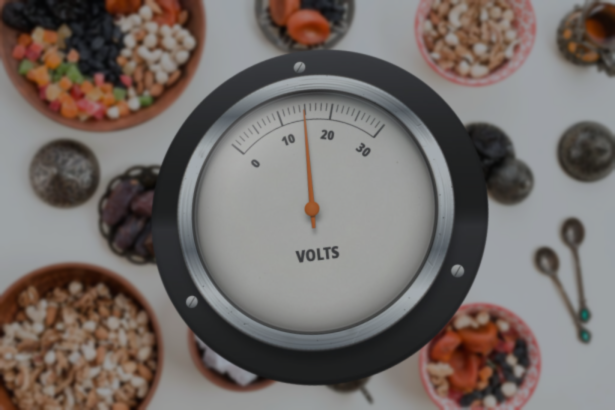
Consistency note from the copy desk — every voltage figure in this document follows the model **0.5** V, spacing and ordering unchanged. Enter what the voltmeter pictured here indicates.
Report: **15** V
